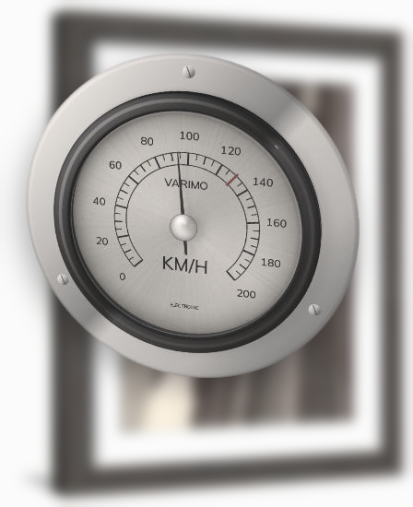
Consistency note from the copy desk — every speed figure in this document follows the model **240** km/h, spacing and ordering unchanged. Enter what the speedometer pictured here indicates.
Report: **95** km/h
